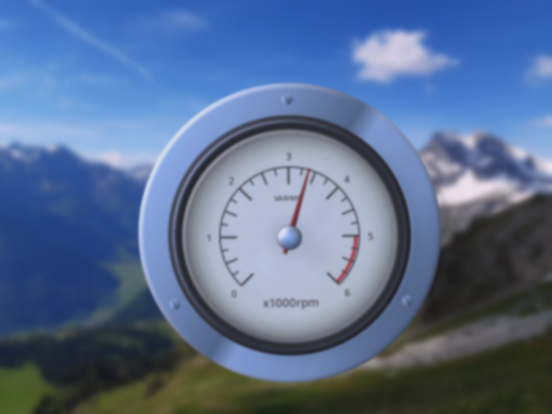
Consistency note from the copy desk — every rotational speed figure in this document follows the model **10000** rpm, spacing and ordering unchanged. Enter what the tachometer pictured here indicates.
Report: **3375** rpm
